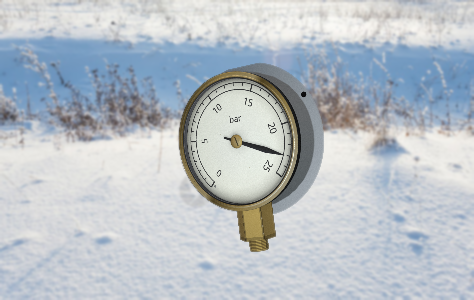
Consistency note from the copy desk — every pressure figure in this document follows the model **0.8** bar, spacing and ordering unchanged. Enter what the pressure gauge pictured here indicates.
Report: **23** bar
